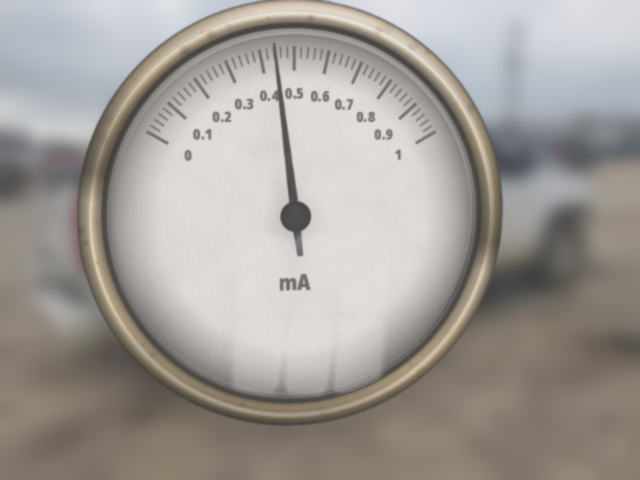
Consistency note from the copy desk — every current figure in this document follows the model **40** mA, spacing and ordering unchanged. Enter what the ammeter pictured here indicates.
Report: **0.44** mA
